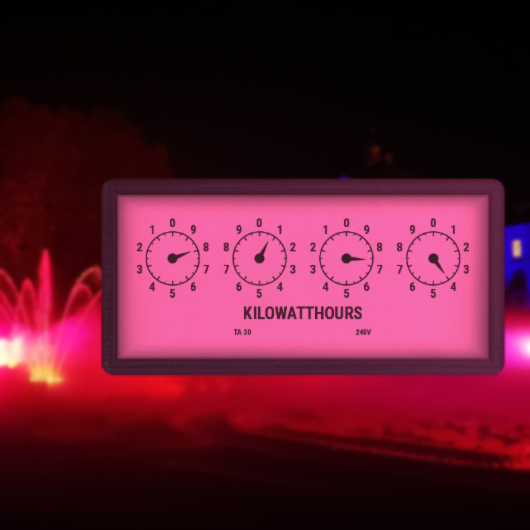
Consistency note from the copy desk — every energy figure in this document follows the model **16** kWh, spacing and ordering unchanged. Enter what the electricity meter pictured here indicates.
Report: **8074** kWh
